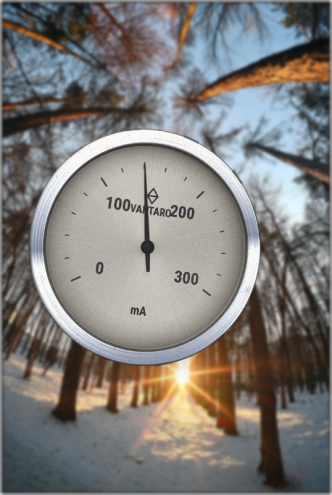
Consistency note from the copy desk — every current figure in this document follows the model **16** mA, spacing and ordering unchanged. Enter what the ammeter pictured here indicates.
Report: **140** mA
